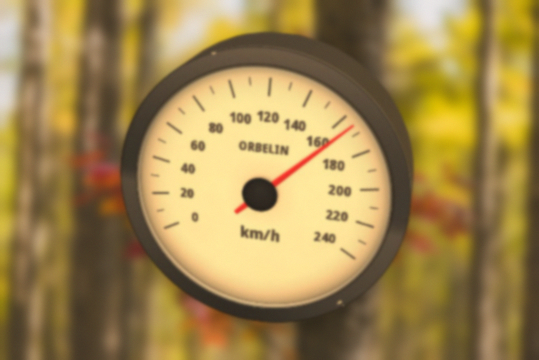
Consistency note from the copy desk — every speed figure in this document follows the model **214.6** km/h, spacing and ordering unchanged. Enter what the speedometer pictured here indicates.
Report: **165** km/h
